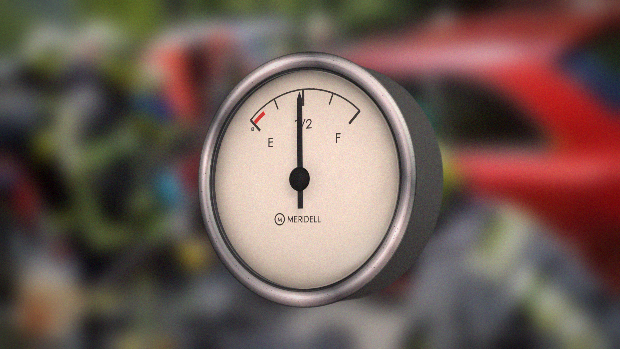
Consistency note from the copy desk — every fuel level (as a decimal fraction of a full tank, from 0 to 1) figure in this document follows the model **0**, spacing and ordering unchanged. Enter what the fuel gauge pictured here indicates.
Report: **0.5**
